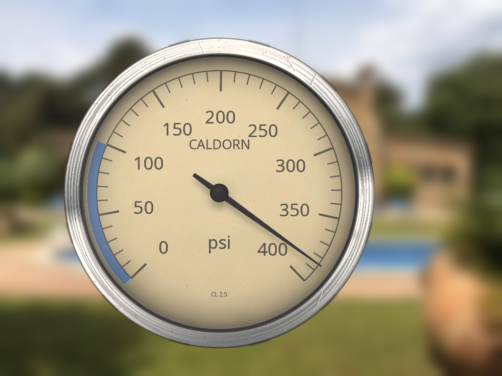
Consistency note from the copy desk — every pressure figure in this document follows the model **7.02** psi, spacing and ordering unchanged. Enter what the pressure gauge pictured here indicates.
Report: **385** psi
